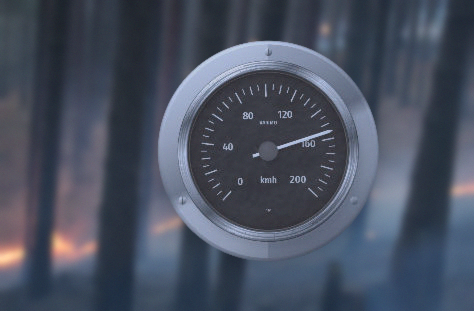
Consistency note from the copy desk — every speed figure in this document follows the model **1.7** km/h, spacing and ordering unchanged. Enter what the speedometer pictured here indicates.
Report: **155** km/h
